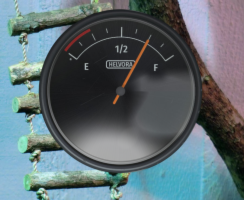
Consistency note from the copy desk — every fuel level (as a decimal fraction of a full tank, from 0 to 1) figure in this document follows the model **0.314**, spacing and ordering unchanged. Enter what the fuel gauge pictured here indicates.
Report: **0.75**
